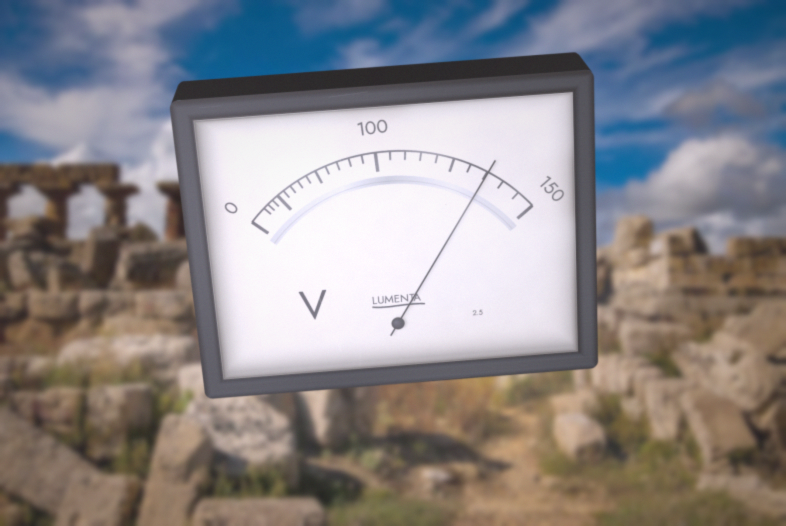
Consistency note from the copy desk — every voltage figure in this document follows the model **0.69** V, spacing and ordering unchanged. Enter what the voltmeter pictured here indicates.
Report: **135** V
